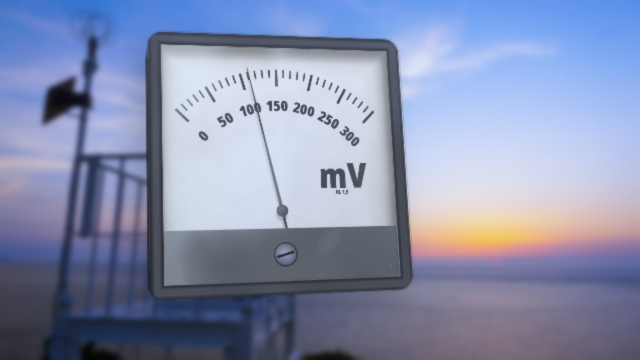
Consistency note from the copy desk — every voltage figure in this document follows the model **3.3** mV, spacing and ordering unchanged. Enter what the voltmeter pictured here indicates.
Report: **110** mV
